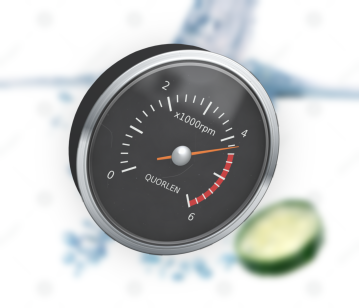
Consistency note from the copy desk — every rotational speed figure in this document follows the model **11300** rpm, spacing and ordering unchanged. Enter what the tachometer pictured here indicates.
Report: **4200** rpm
